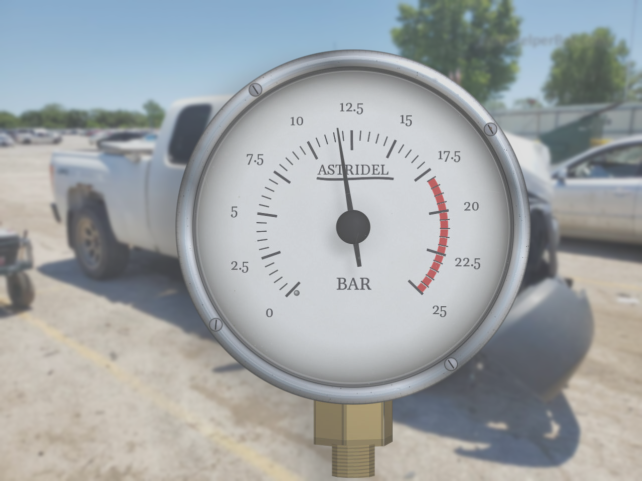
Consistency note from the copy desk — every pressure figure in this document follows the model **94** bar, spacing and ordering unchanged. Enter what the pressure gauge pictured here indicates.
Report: **11.75** bar
